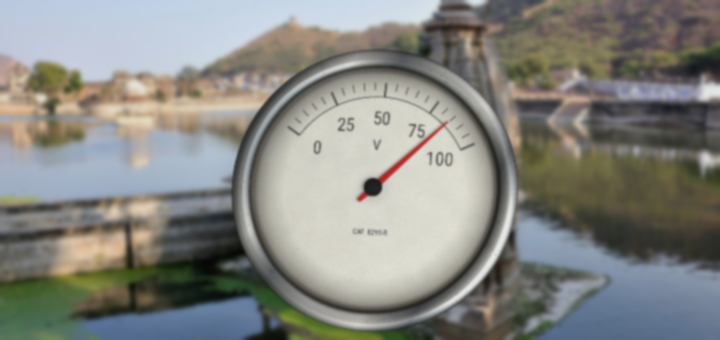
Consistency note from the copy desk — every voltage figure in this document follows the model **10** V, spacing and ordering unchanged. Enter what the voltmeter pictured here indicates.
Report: **85** V
